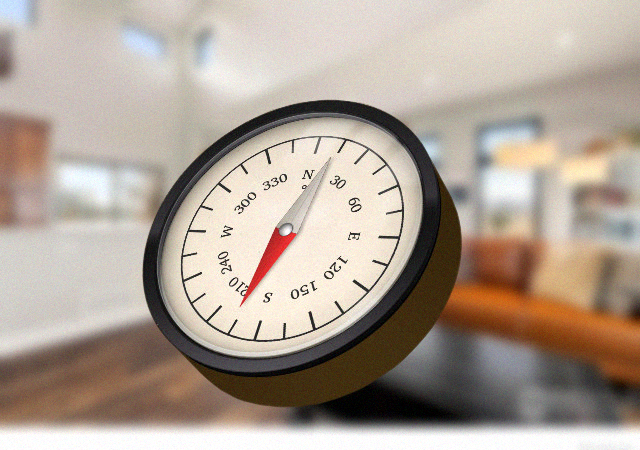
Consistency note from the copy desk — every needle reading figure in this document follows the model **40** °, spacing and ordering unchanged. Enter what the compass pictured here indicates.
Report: **195** °
